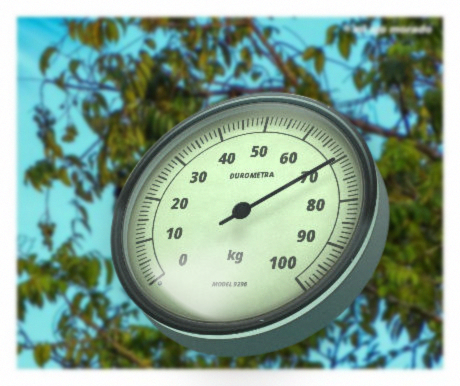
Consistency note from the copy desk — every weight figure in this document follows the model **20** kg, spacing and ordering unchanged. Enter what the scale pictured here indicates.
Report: **70** kg
